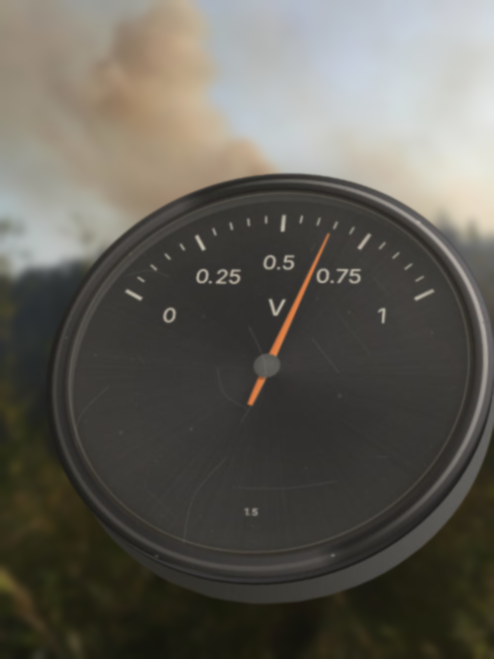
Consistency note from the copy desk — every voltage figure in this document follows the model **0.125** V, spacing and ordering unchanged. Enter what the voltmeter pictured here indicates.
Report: **0.65** V
